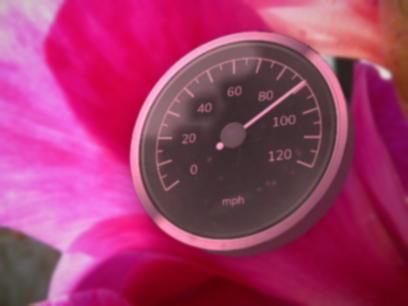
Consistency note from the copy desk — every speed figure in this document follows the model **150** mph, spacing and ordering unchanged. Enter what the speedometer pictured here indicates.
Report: **90** mph
